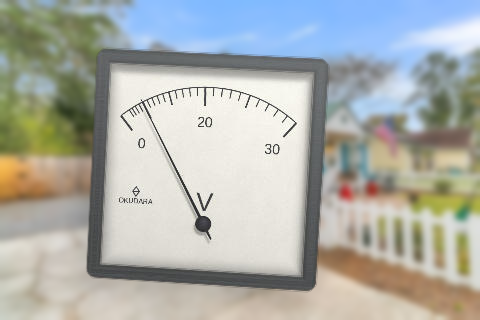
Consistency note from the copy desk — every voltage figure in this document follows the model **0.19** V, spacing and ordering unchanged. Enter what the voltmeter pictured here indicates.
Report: **10** V
